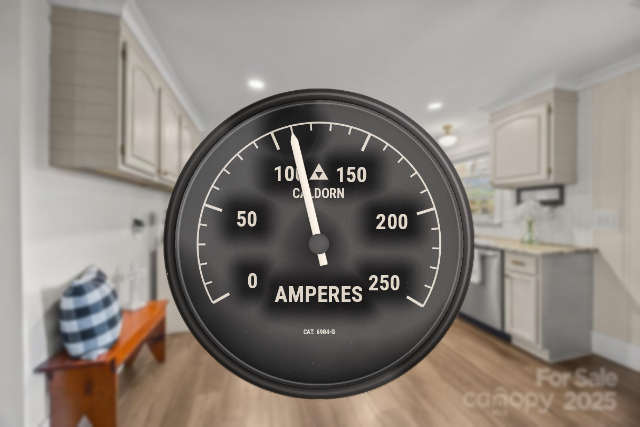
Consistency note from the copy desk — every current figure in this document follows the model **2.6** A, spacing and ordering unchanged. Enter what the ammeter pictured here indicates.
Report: **110** A
